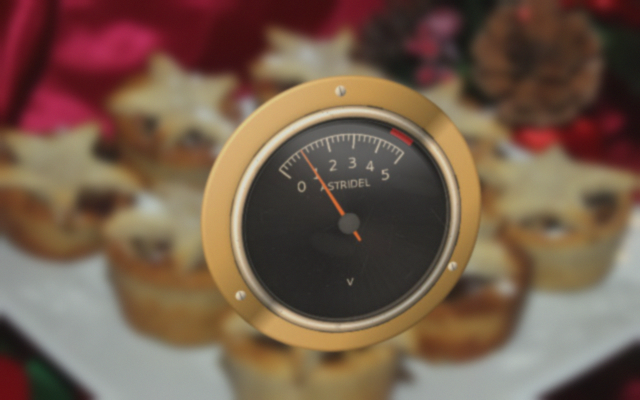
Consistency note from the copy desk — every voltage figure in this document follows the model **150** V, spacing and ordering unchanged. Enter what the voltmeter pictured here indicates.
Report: **1** V
